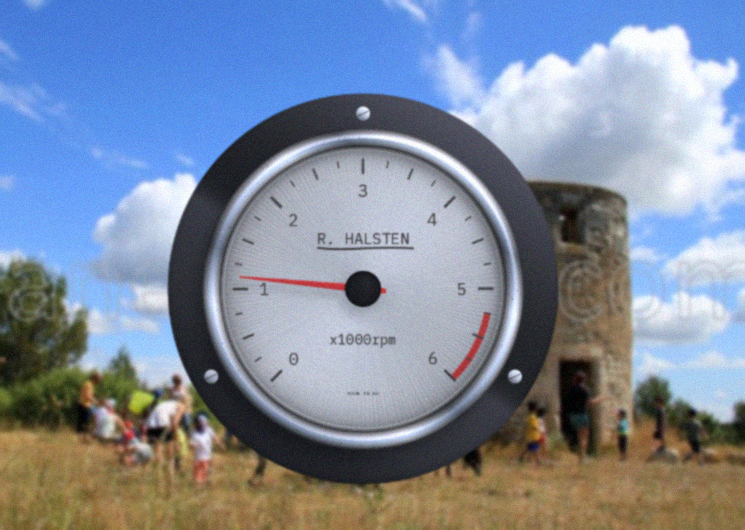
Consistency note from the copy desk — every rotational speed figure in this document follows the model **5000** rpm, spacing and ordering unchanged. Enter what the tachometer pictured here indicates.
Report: **1125** rpm
